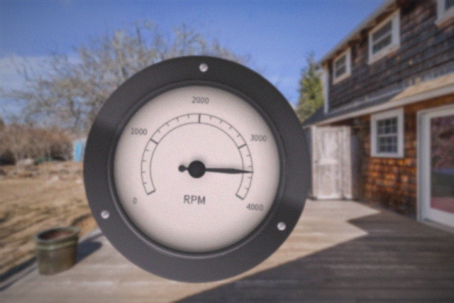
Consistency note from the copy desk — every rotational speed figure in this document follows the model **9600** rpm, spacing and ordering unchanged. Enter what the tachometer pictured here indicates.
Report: **3500** rpm
